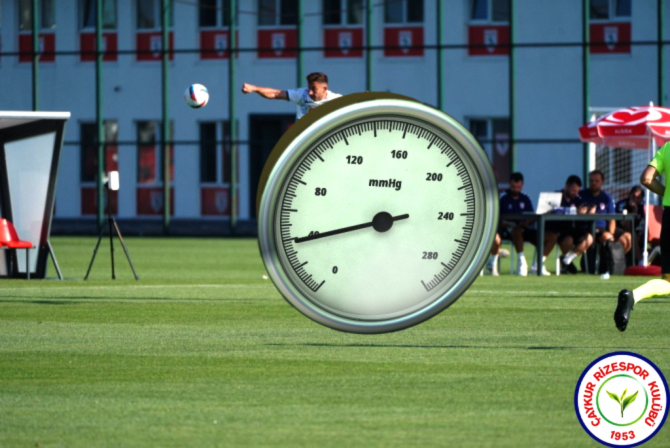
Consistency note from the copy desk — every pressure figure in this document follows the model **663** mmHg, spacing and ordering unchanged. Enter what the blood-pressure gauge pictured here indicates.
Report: **40** mmHg
